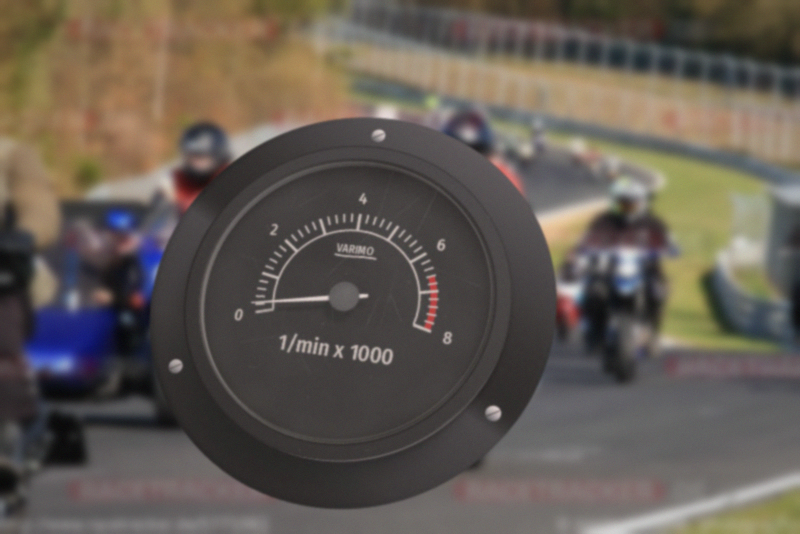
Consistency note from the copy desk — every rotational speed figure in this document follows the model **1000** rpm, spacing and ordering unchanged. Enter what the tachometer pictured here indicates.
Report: **200** rpm
